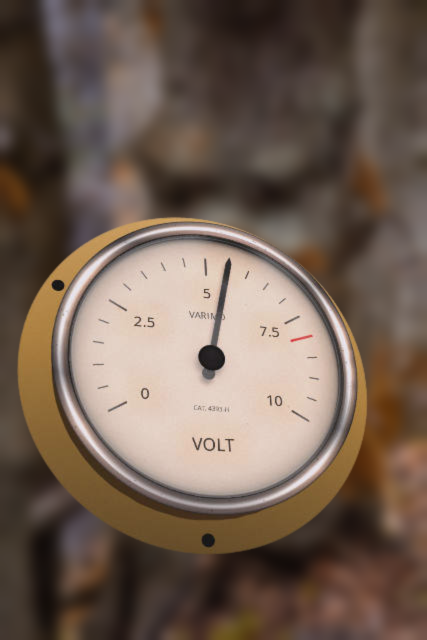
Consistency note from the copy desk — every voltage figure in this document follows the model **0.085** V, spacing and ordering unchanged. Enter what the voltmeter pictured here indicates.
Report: **5.5** V
